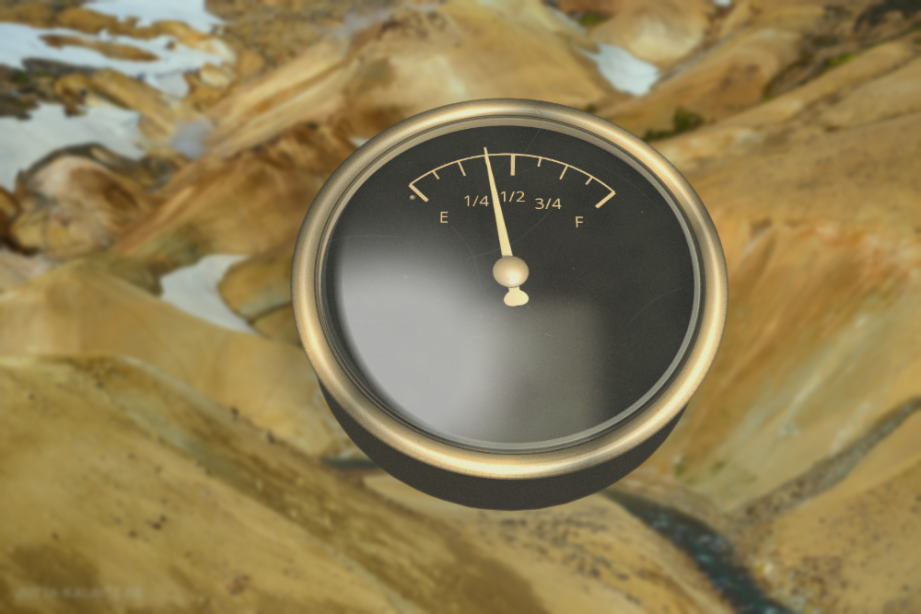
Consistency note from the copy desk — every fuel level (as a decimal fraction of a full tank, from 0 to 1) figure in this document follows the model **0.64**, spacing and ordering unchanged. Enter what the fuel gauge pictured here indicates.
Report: **0.375**
